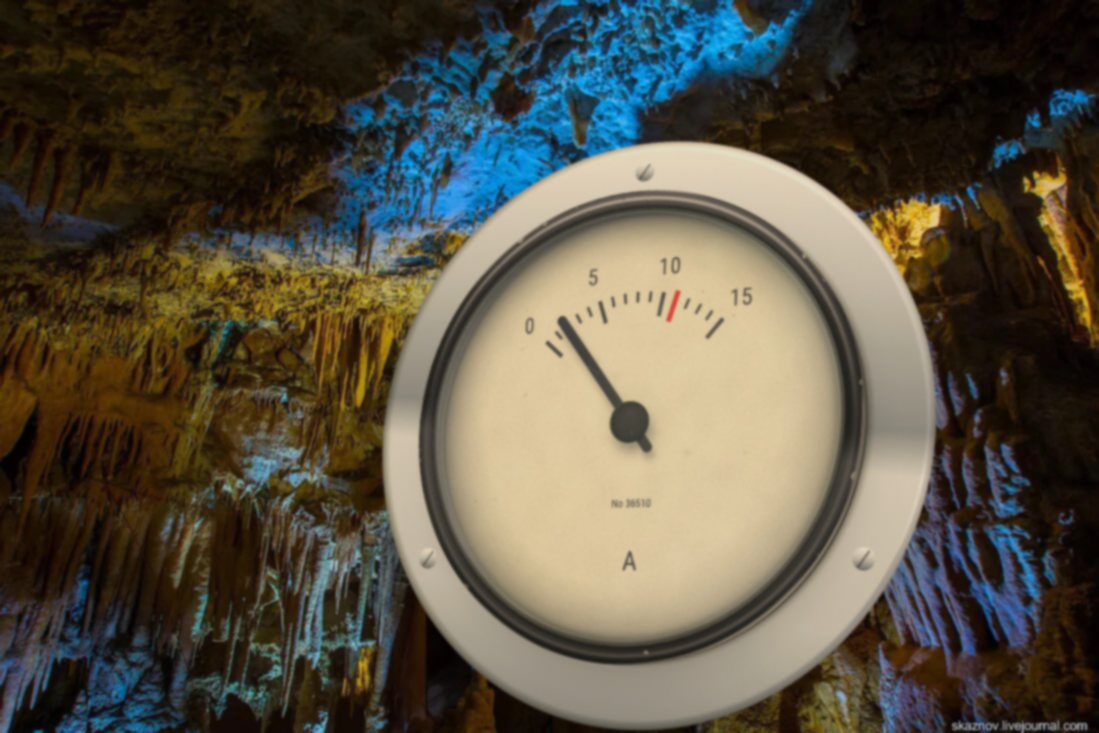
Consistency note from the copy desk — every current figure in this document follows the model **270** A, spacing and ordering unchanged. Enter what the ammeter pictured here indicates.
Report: **2** A
